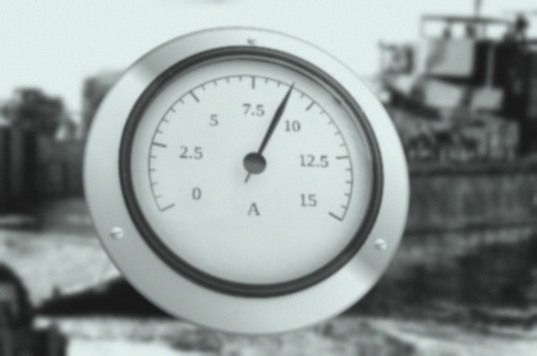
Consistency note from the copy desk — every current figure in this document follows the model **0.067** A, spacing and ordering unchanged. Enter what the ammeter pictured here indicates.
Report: **9** A
